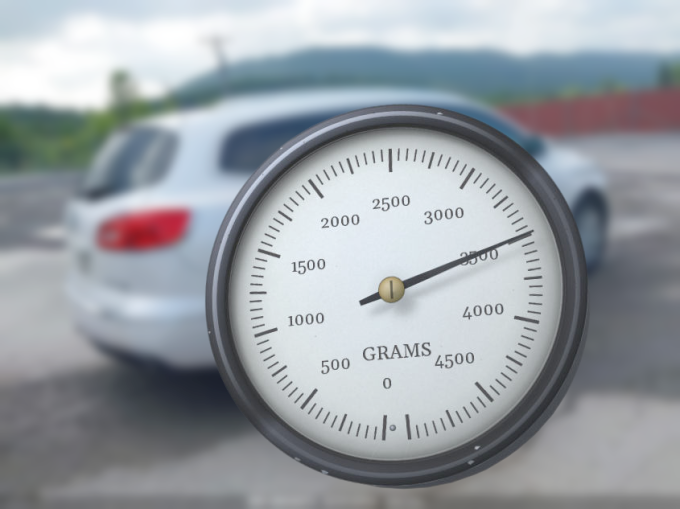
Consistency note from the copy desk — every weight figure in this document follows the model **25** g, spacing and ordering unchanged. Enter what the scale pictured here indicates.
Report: **3500** g
